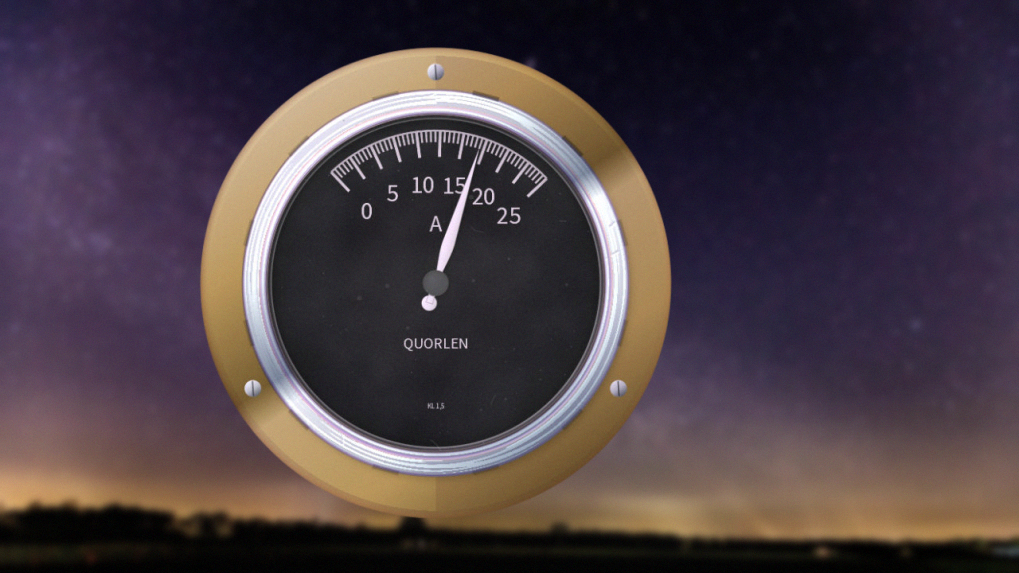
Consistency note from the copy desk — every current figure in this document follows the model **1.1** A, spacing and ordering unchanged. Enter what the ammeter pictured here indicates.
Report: **17** A
